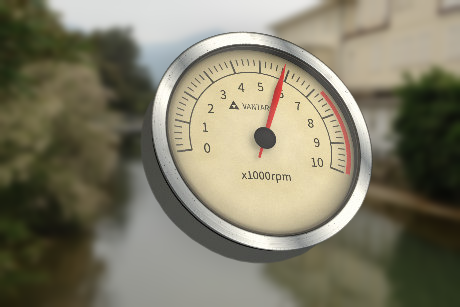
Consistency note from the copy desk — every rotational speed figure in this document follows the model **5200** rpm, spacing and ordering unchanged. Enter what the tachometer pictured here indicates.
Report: **5800** rpm
